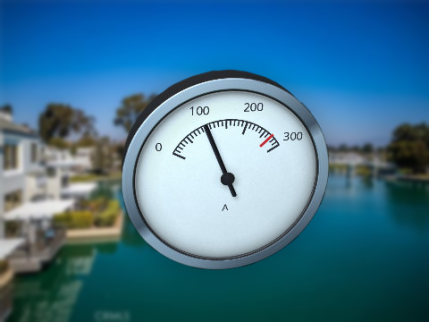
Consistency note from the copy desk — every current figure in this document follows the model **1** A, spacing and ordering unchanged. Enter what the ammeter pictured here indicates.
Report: **100** A
